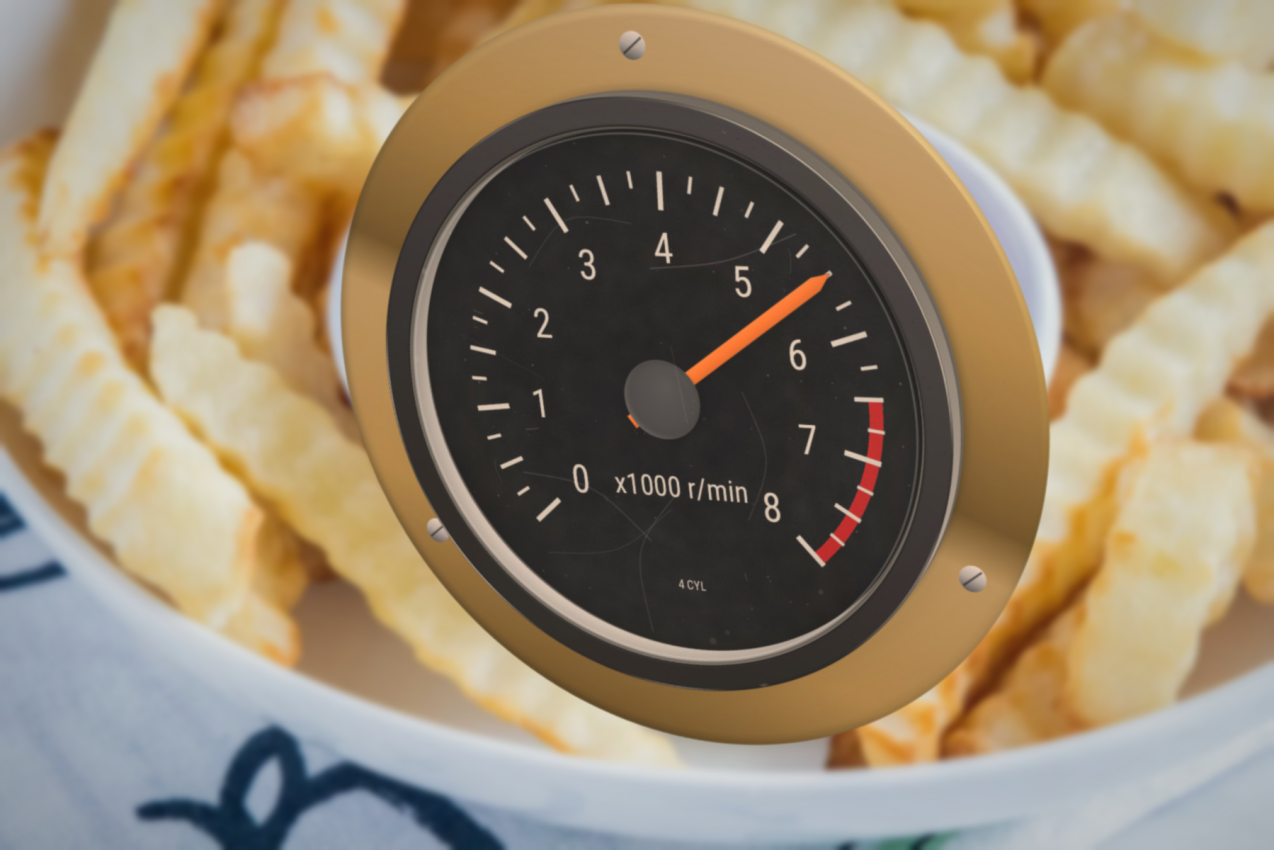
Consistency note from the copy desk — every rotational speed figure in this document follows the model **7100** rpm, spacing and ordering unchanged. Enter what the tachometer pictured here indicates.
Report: **5500** rpm
